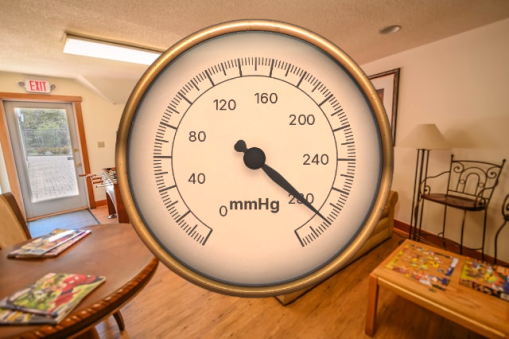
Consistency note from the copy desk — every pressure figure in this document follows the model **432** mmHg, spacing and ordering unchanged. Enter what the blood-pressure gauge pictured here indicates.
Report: **280** mmHg
